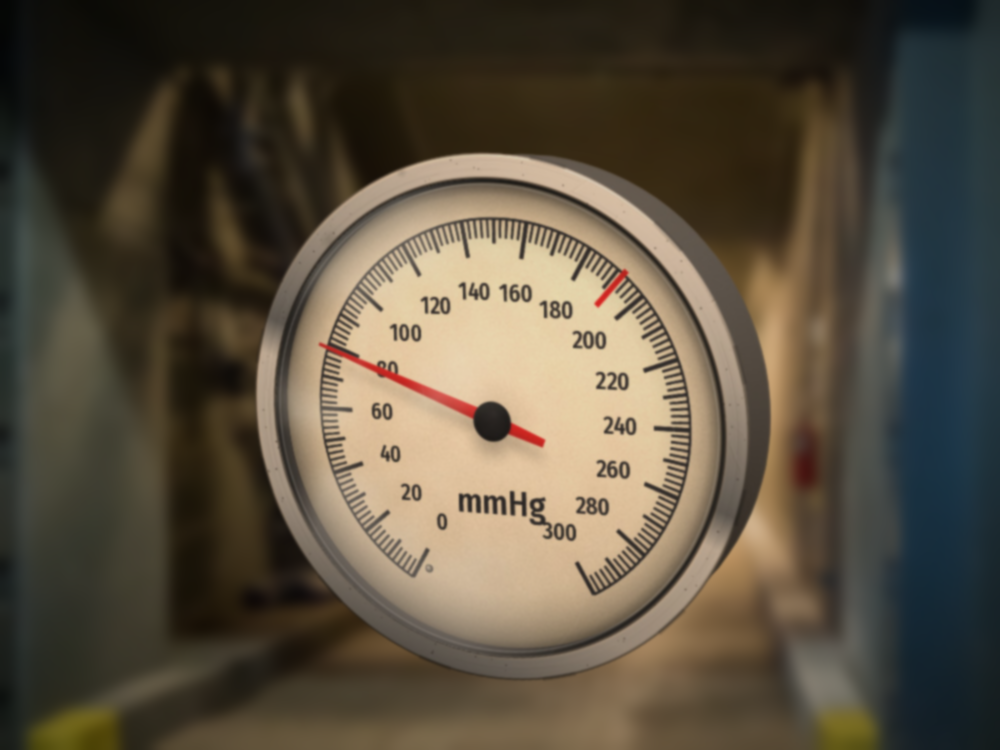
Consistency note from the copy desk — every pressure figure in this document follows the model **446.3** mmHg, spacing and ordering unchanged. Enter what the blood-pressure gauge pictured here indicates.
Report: **80** mmHg
